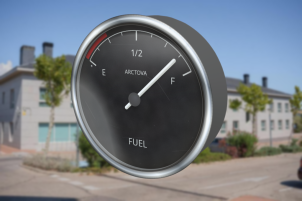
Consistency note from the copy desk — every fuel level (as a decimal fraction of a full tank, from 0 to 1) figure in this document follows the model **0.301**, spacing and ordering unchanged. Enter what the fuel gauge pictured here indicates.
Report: **0.875**
